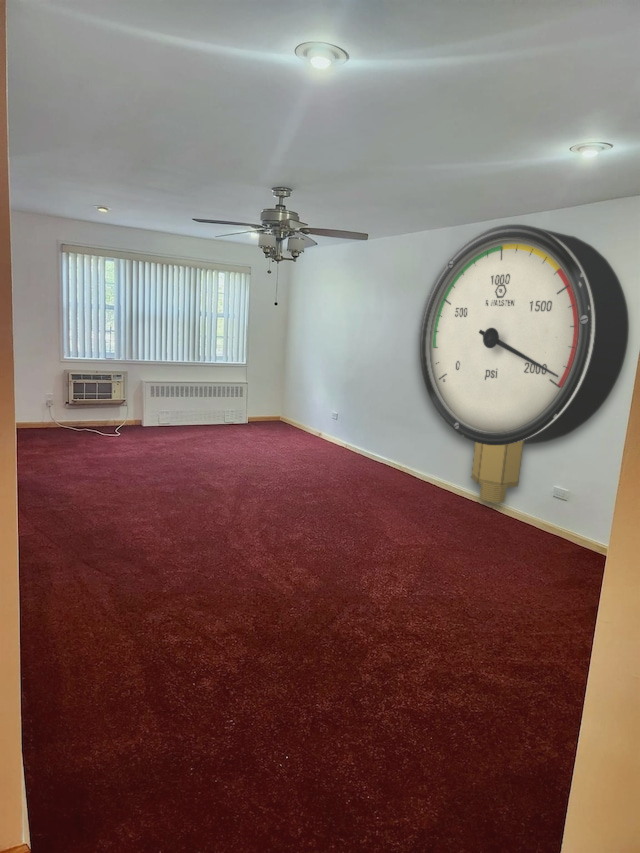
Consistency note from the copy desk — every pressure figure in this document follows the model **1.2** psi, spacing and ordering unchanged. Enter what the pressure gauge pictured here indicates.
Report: **1950** psi
